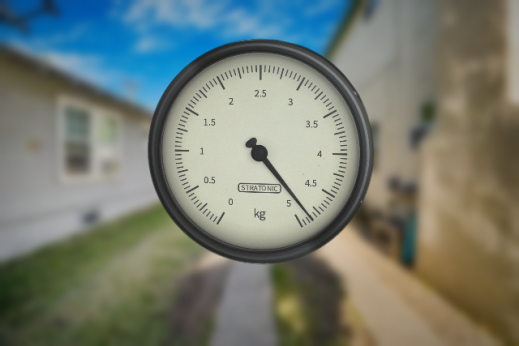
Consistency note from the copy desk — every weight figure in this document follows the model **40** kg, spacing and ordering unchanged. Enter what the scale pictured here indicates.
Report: **4.85** kg
